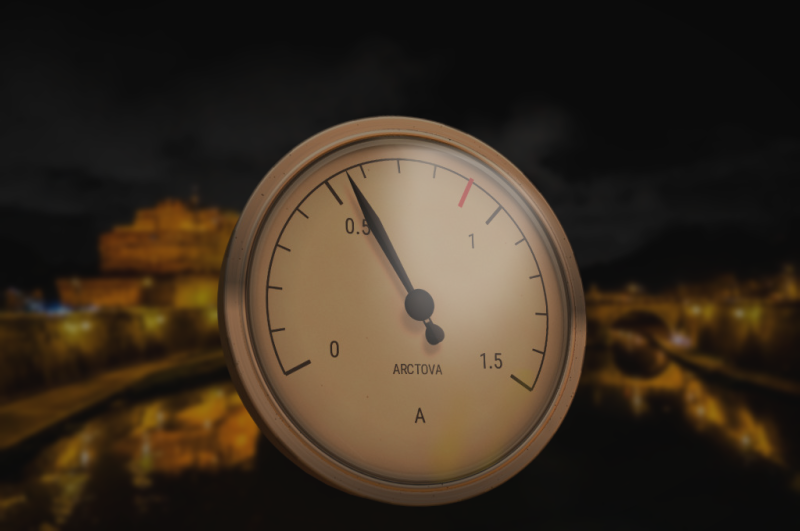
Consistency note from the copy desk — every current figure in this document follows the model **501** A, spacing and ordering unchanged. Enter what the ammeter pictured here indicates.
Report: **0.55** A
